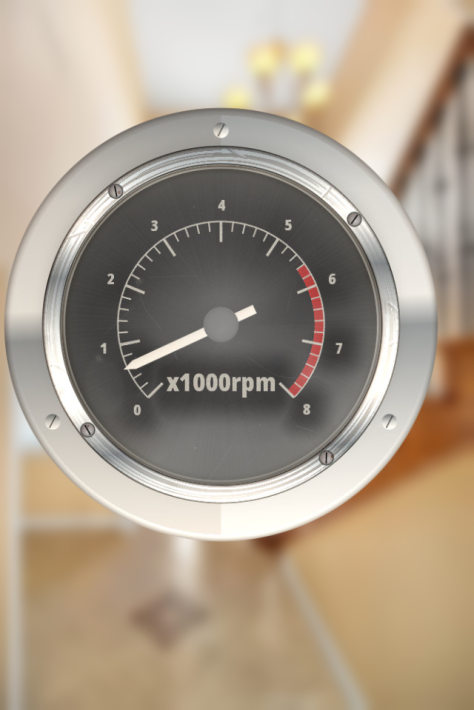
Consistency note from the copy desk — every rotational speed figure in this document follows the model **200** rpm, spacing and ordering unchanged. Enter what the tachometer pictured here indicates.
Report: **600** rpm
